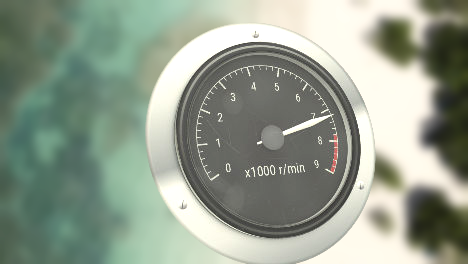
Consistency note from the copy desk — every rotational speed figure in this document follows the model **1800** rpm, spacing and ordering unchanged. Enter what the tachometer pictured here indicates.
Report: **7200** rpm
